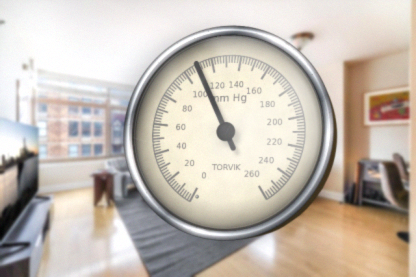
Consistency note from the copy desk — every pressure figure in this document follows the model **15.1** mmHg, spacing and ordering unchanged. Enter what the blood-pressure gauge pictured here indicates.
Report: **110** mmHg
